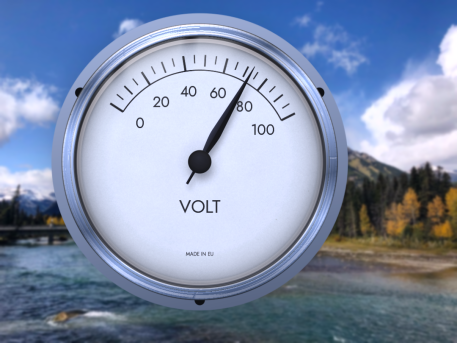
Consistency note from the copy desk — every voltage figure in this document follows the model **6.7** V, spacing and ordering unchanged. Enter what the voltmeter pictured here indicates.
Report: **72.5** V
